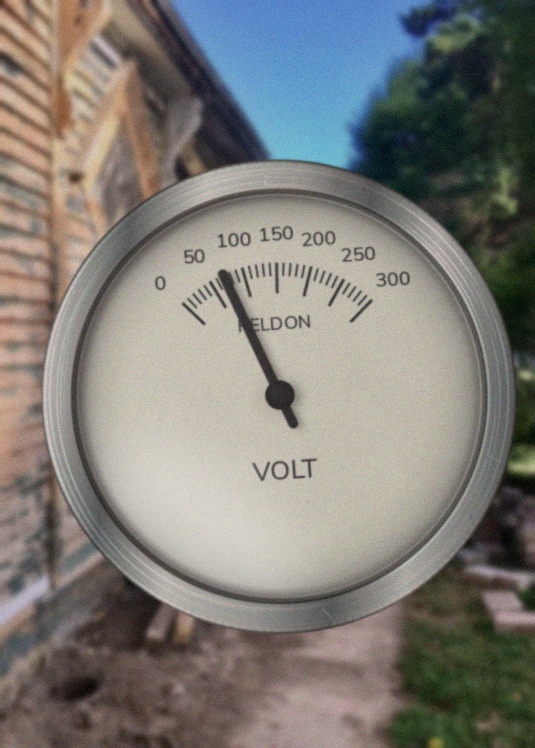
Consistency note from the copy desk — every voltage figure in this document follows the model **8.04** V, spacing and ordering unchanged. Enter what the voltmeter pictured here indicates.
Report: **70** V
